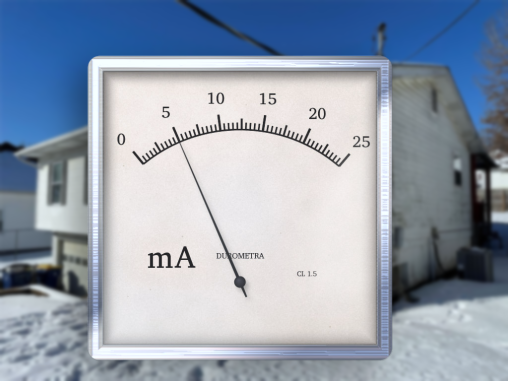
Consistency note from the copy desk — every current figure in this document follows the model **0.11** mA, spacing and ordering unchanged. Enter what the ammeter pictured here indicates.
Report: **5** mA
